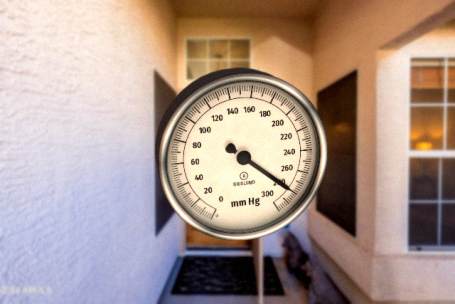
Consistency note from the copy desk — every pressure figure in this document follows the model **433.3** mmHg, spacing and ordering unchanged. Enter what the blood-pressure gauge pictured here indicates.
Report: **280** mmHg
